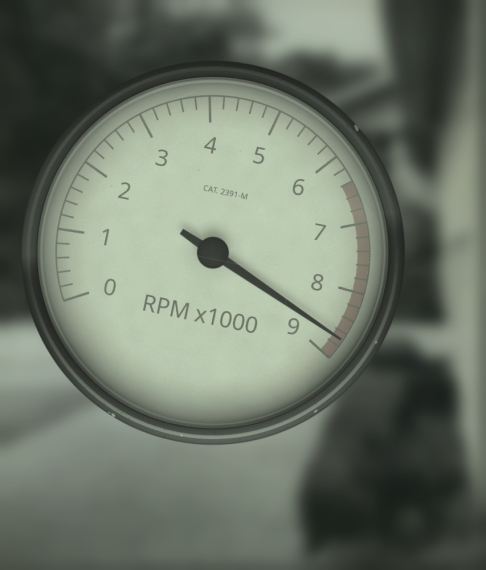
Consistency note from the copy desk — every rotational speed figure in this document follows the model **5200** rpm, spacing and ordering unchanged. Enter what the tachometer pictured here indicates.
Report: **8700** rpm
